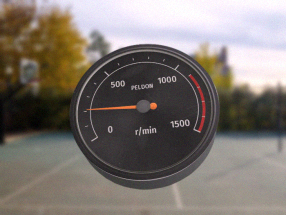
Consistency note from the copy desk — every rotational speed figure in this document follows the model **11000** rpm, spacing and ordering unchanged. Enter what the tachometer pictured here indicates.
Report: **200** rpm
